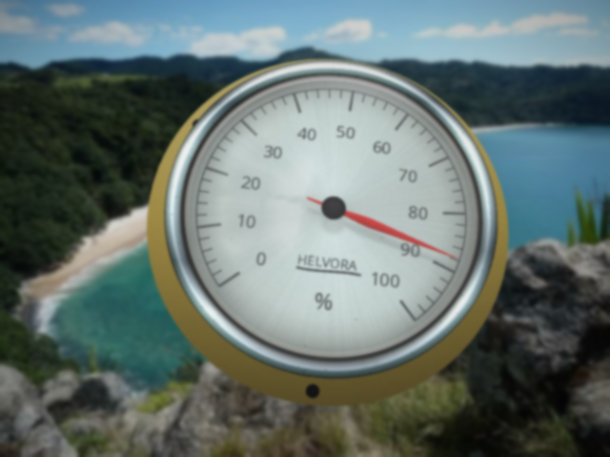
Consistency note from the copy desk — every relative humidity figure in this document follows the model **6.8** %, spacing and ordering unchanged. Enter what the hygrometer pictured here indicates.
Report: **88** %
